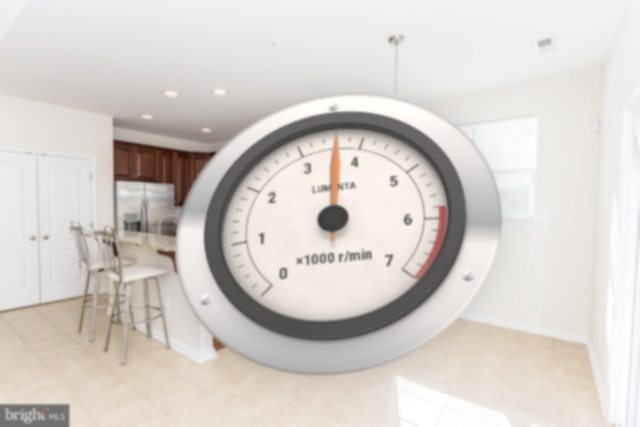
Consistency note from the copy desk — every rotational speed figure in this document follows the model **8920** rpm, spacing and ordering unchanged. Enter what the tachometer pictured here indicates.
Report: **3600** rpm
